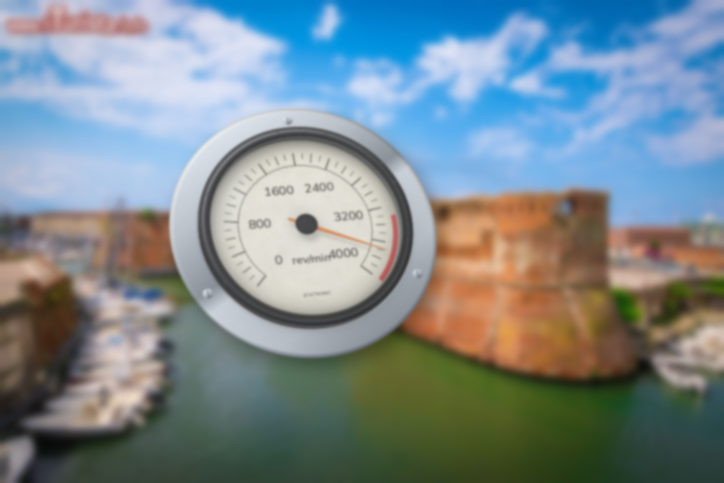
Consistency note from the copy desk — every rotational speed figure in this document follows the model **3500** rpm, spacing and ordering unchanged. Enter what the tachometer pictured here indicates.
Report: **3700** rpm
